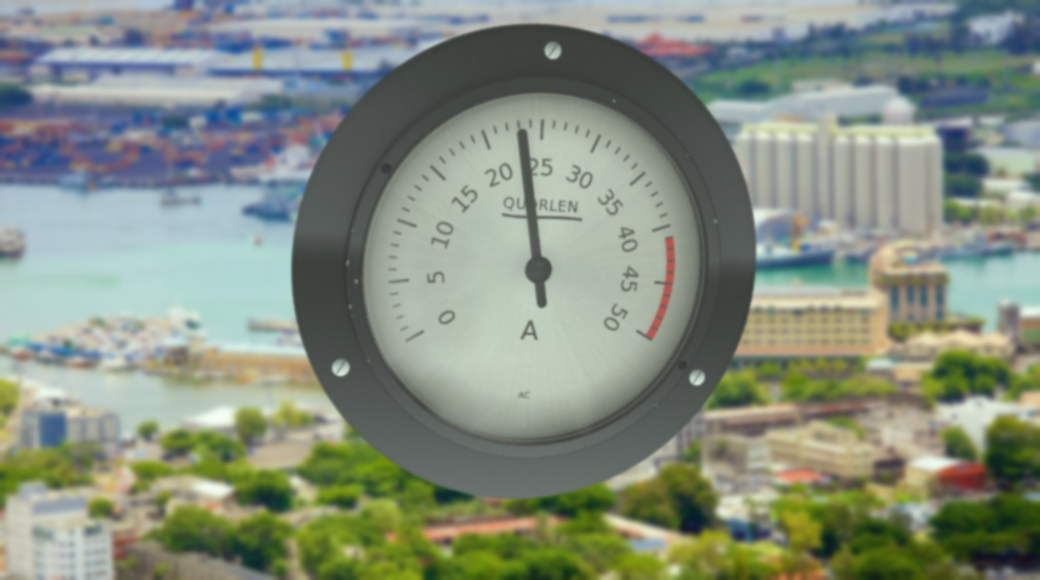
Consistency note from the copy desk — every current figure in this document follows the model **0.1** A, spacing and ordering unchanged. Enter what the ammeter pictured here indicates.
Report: **23** A
